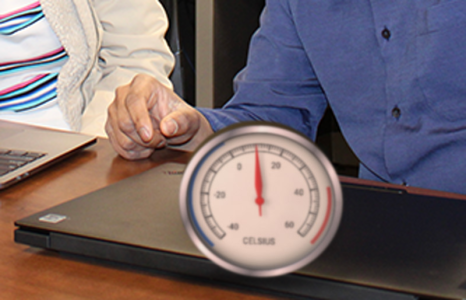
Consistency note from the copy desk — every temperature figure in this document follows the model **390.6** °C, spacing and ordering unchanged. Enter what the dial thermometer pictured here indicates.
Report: **10** °C
